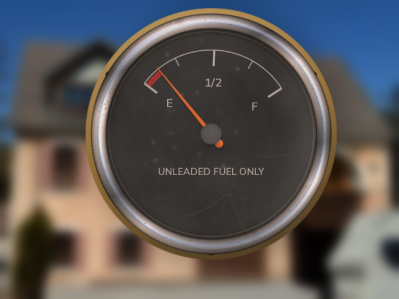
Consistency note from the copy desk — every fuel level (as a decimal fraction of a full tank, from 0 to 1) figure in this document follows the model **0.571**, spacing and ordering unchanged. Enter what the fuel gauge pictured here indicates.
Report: **0.125**
